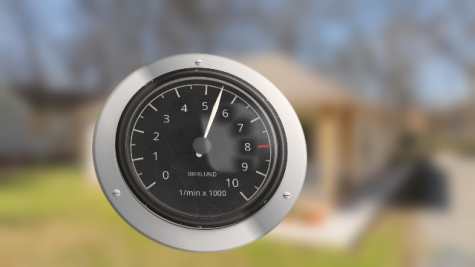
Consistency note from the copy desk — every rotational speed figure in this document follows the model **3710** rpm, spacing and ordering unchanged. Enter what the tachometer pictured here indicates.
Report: **5500** rpm
